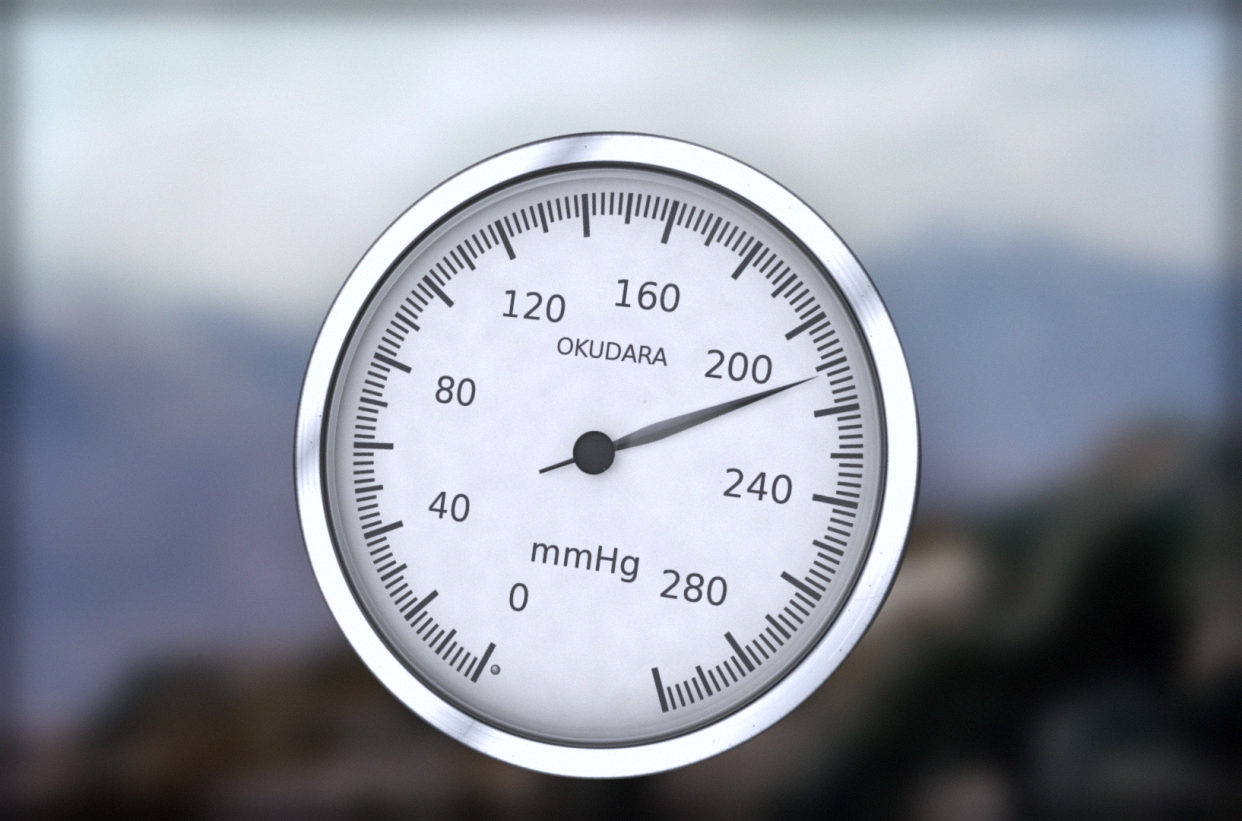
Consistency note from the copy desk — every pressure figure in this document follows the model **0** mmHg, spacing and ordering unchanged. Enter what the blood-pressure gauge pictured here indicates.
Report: **212** mmHg
